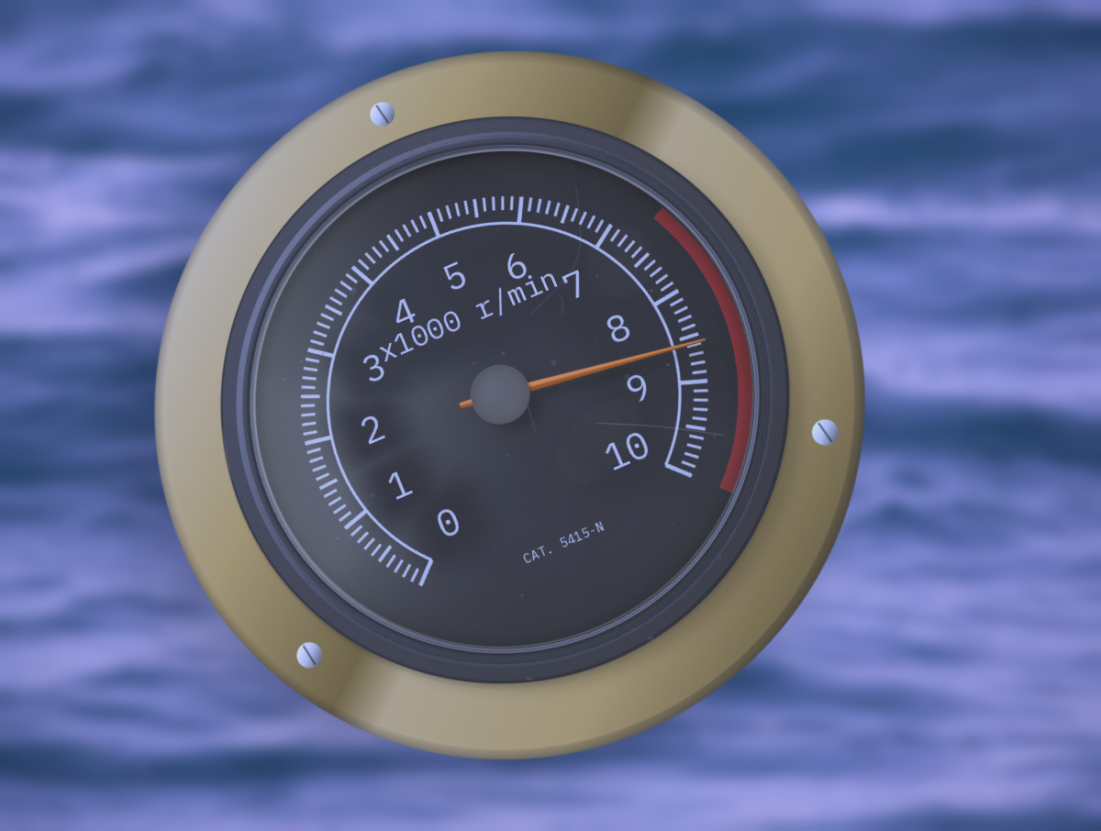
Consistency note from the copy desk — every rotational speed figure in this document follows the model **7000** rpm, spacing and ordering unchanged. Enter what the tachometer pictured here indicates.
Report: **8600** rpm
